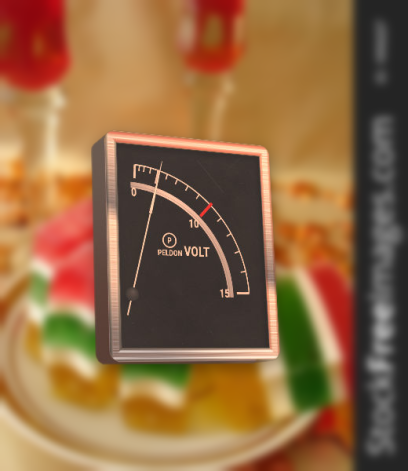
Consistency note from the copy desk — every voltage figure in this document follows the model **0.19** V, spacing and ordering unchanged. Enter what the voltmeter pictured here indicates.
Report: **5** V
